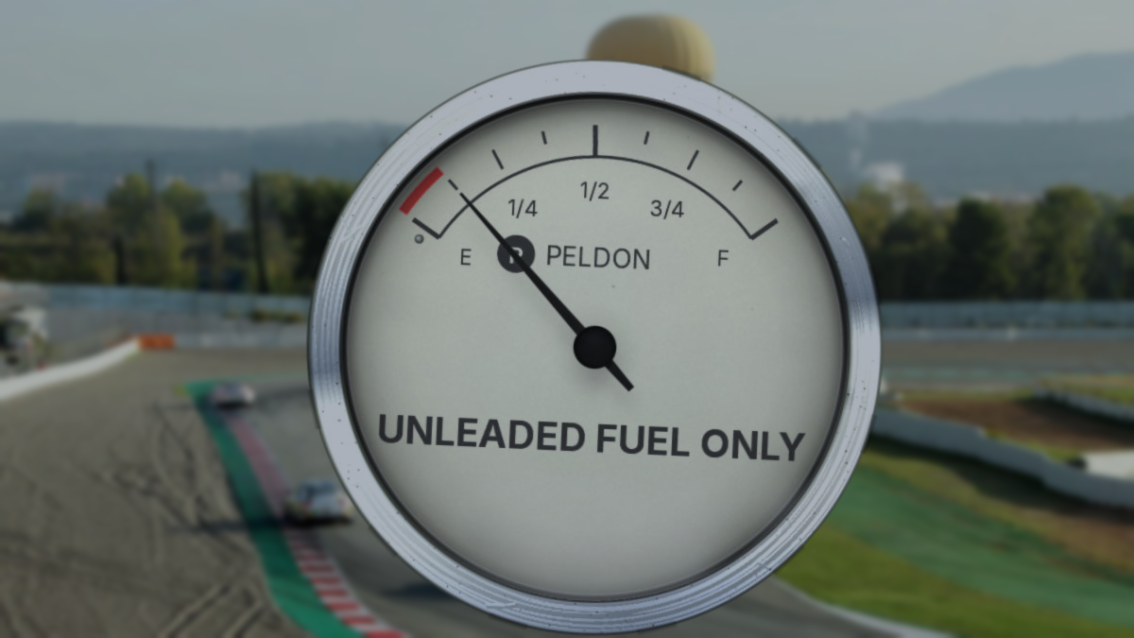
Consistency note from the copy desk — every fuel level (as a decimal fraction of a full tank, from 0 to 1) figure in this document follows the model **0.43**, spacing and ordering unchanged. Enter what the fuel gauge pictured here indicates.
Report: **0.125**
